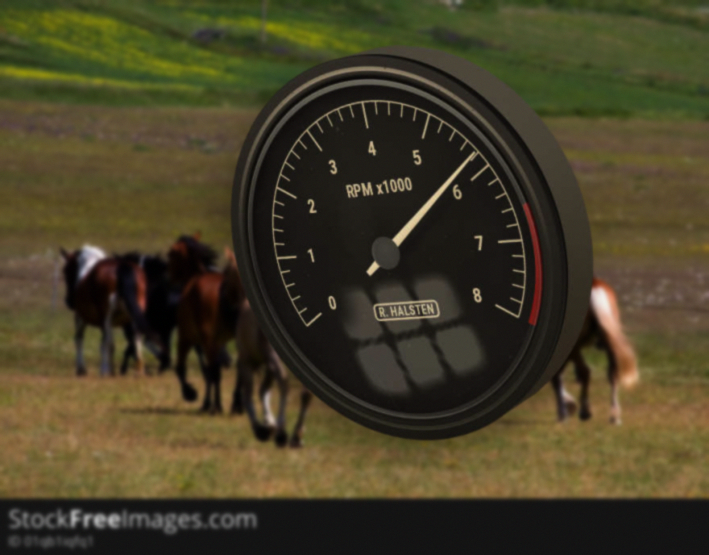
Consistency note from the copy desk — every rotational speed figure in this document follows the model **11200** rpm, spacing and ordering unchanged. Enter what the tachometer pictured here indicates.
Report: **5800** rpm
